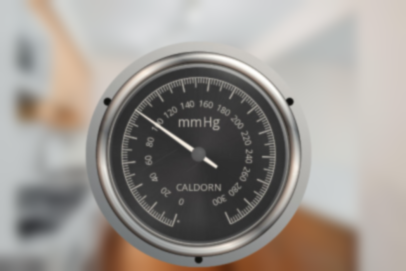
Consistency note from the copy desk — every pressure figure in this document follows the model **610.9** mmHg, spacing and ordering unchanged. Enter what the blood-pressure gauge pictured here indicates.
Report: **100** mmHg
